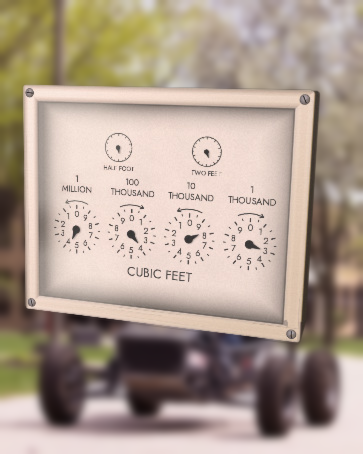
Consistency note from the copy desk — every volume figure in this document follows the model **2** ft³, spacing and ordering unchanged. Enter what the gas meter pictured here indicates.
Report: **438300** ft³
